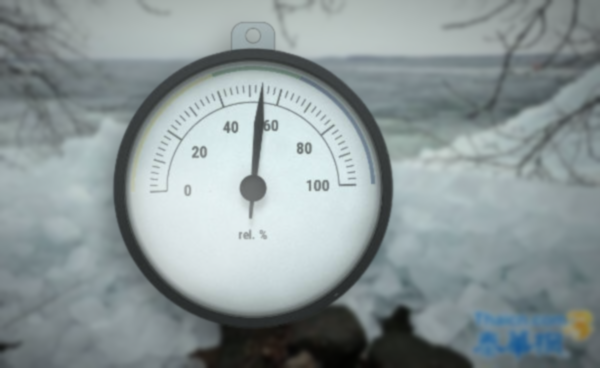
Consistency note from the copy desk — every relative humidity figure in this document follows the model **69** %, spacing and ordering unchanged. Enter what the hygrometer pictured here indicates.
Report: **54** %
